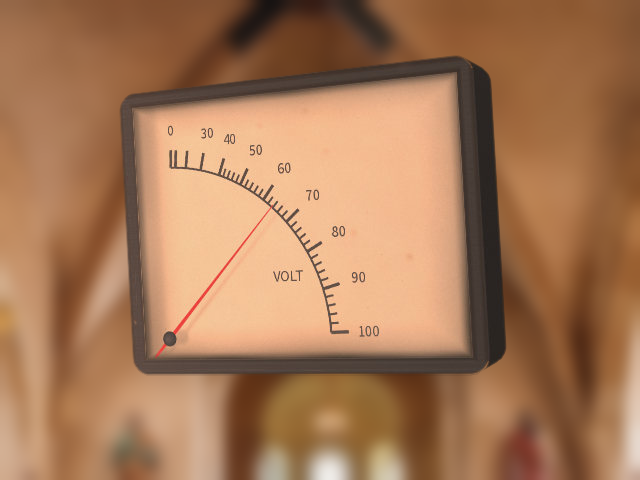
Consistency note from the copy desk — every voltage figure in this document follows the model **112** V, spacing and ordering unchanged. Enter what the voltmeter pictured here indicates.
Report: **64** V
